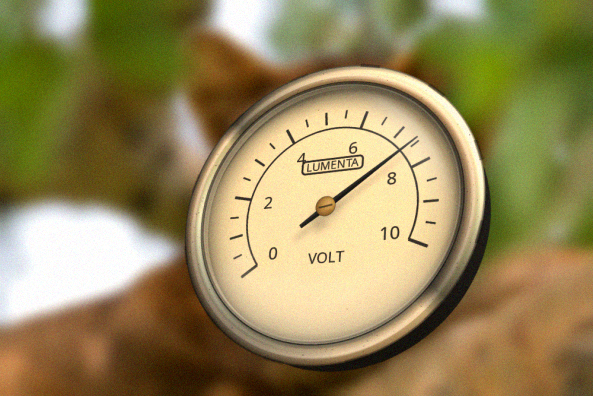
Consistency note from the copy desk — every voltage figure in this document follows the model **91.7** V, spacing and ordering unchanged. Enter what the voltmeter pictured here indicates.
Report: **7.5** V
